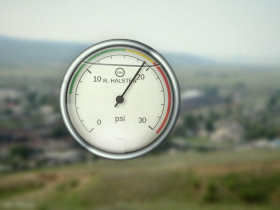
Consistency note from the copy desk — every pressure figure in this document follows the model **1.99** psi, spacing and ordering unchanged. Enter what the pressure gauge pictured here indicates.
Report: **19** psi
